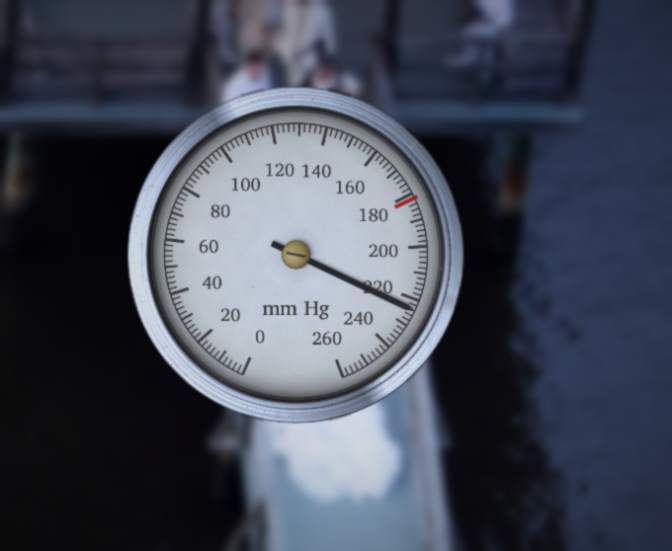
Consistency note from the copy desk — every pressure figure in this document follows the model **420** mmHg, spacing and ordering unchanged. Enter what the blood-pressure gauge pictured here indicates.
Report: **224** mmHg
